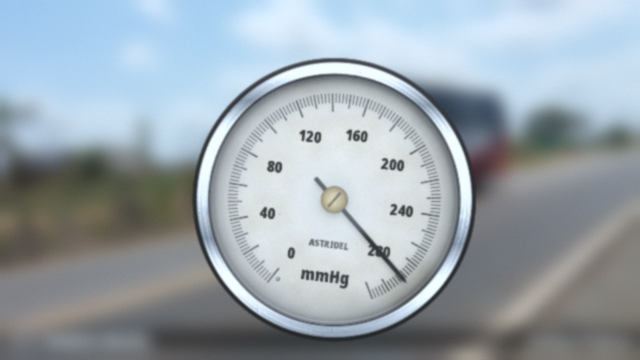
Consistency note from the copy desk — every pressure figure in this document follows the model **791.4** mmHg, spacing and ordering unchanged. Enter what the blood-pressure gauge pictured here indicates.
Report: **280** mmHg
